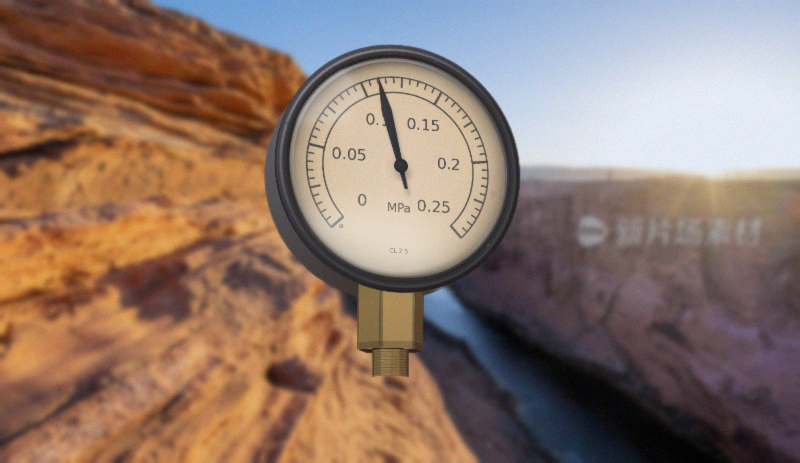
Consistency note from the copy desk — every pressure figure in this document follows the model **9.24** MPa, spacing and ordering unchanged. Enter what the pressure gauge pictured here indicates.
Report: **0.11** MPa
